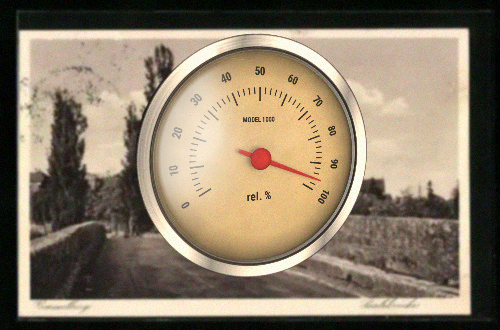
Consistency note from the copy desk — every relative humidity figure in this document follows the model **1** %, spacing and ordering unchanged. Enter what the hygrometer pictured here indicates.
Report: **96** %
